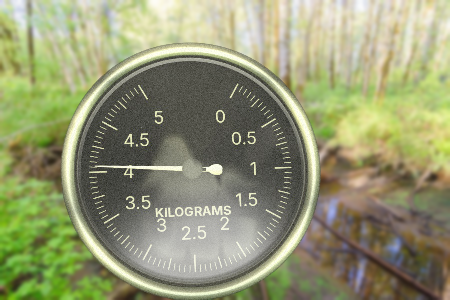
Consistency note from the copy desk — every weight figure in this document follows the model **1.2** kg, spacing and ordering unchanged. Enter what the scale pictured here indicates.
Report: **4.05** kg
